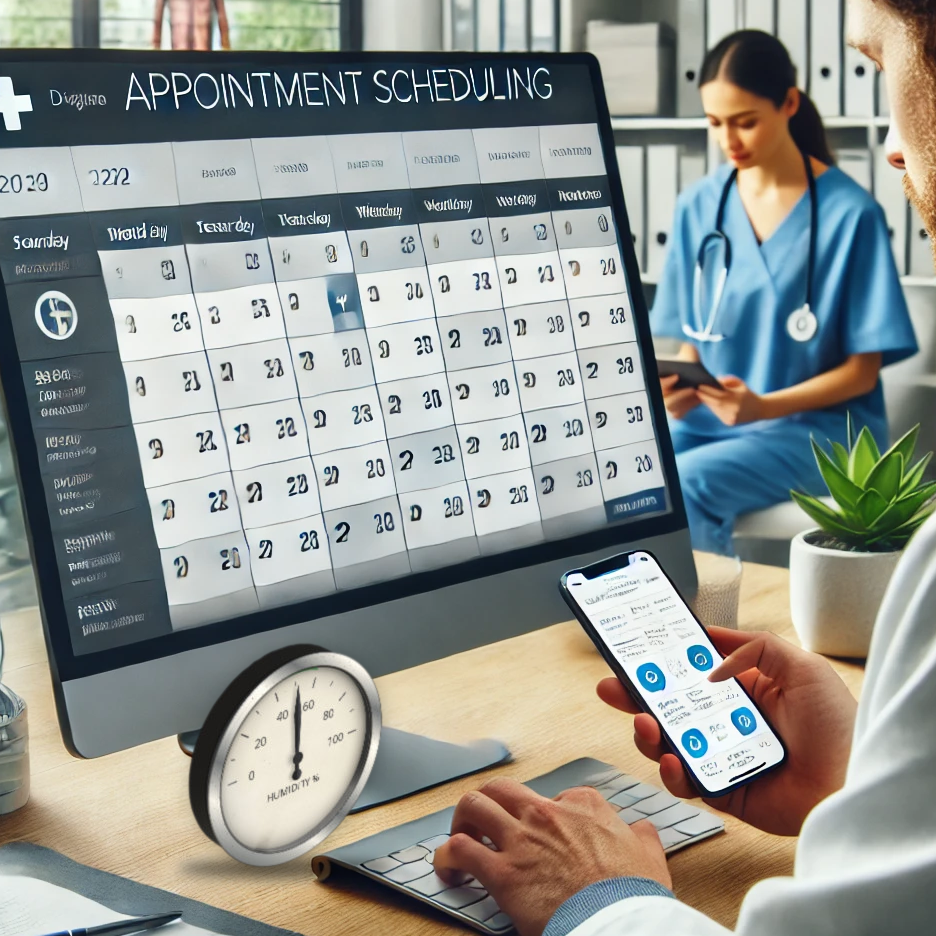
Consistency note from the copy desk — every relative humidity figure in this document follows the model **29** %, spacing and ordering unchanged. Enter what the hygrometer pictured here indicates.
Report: **50** %
